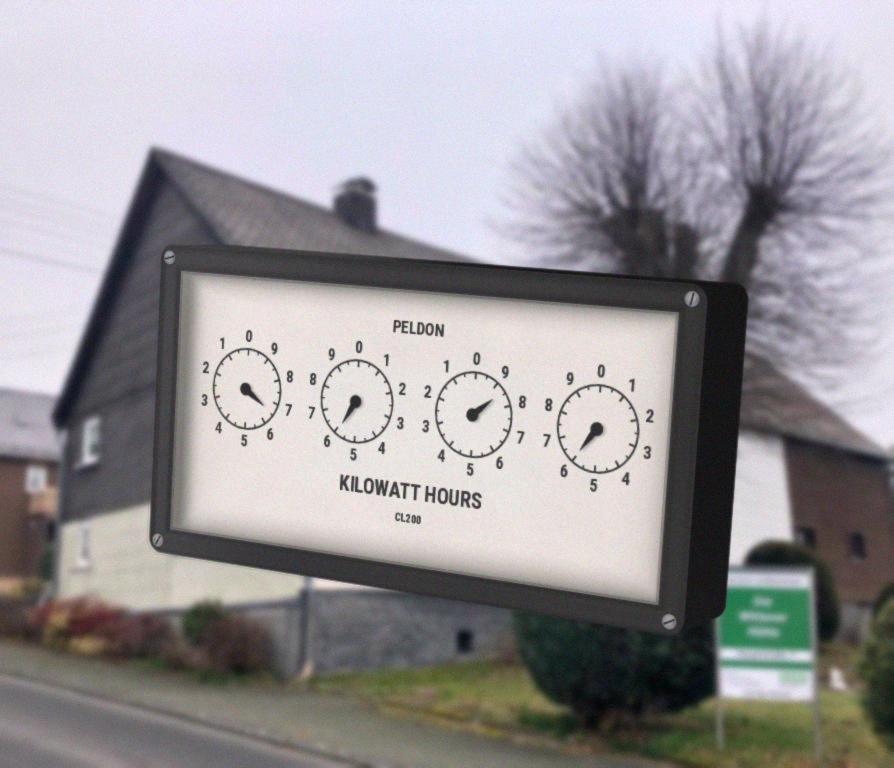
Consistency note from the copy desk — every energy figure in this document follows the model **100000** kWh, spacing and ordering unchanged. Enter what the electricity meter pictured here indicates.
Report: **6586** kWh
